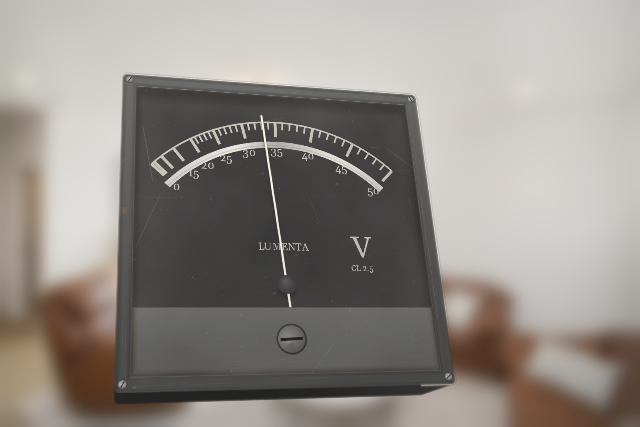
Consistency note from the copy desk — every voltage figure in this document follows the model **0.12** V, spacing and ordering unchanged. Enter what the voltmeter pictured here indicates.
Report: **33** V
